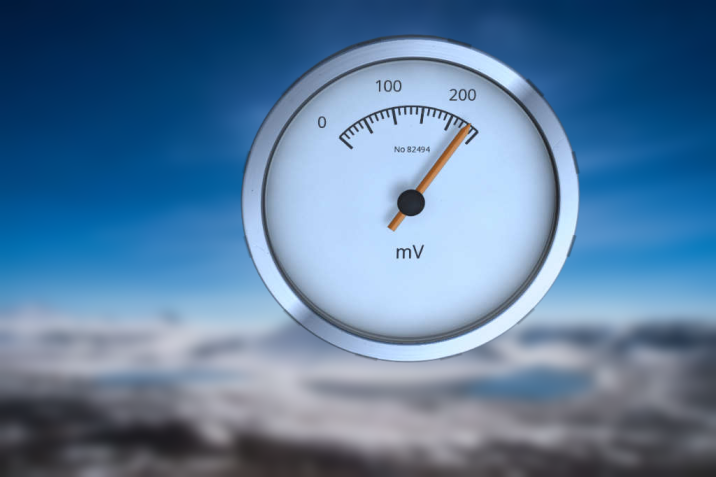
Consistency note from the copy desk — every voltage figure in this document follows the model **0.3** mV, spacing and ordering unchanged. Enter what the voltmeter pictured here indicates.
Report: **230** mV
